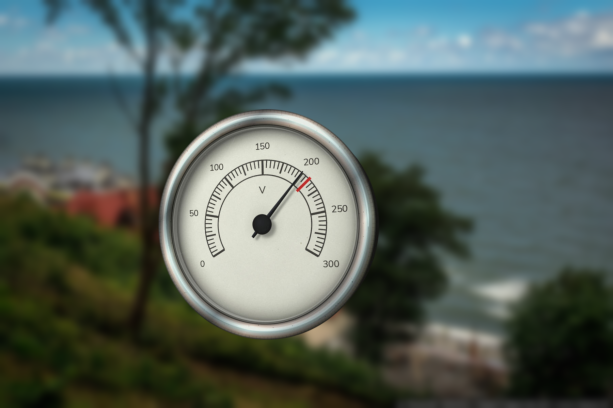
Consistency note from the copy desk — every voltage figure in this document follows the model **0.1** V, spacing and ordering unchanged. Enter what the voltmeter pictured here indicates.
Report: **200** V
